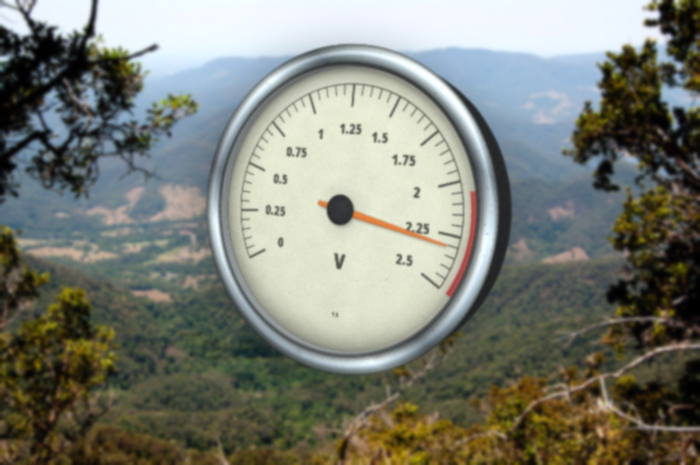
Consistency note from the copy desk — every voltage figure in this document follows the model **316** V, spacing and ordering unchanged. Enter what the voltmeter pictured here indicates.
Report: **2.3** V
